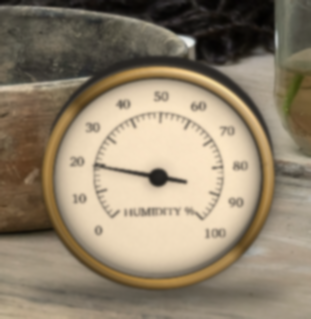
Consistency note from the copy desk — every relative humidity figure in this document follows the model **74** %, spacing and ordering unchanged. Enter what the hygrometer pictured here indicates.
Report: **20** %
